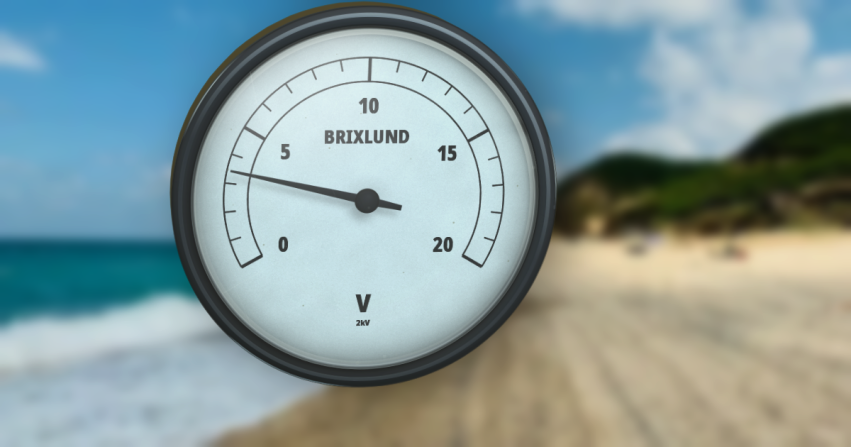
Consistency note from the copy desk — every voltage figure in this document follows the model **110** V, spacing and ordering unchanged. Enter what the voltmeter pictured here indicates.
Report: **3.5** V
